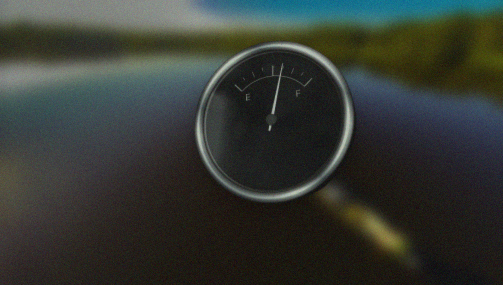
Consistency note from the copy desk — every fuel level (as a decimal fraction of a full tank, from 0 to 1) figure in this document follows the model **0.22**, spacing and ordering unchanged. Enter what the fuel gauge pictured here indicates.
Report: **0.625**
